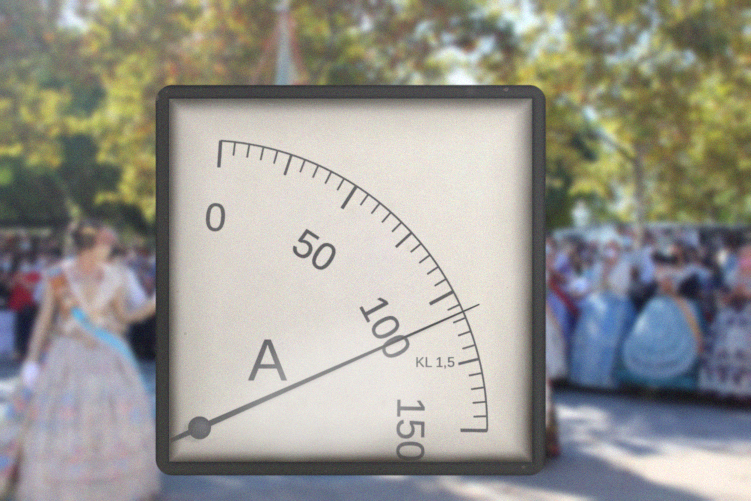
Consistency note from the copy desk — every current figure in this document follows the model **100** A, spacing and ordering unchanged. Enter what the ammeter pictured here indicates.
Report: **107.5** A
